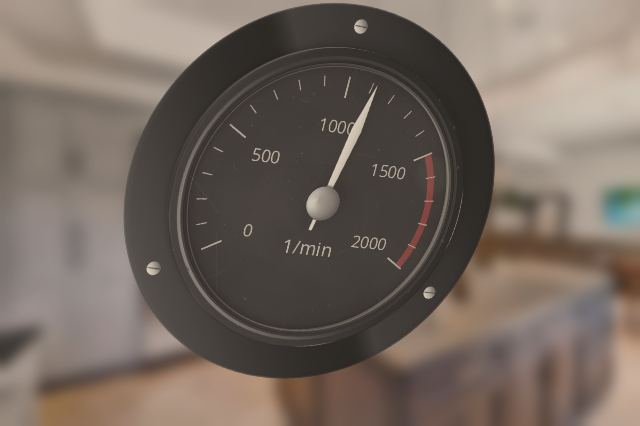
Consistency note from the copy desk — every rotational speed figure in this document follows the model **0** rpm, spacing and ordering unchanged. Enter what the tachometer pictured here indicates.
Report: **1100** rpm
